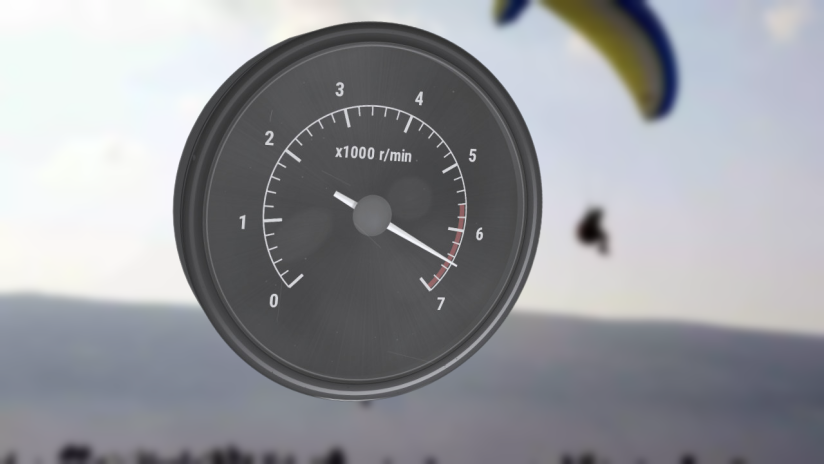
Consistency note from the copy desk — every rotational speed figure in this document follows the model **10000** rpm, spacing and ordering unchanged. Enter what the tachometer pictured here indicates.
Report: **6500** rpm
